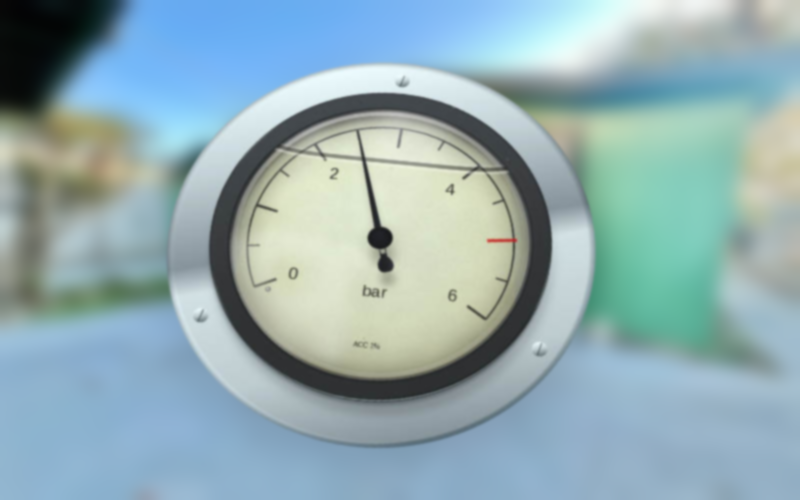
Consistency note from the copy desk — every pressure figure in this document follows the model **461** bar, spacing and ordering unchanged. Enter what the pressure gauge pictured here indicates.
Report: **2.5** bar
